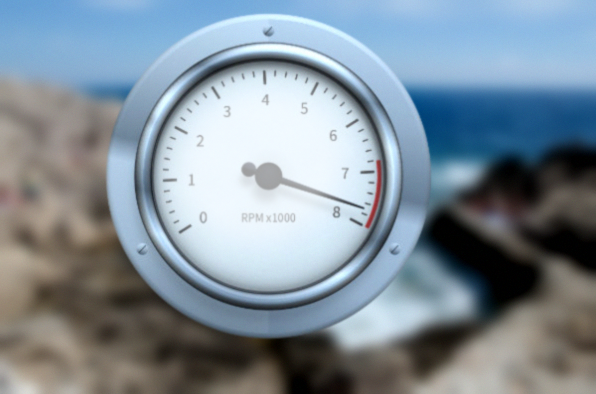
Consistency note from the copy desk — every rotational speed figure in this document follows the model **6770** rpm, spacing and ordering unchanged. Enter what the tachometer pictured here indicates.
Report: **7700** rpm
